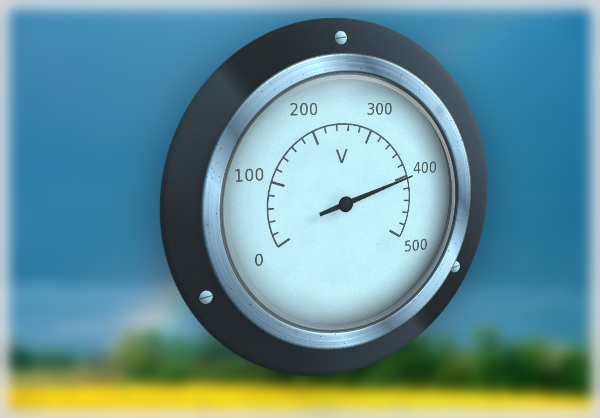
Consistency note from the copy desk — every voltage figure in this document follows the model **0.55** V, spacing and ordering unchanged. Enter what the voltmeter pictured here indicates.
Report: **400** V
